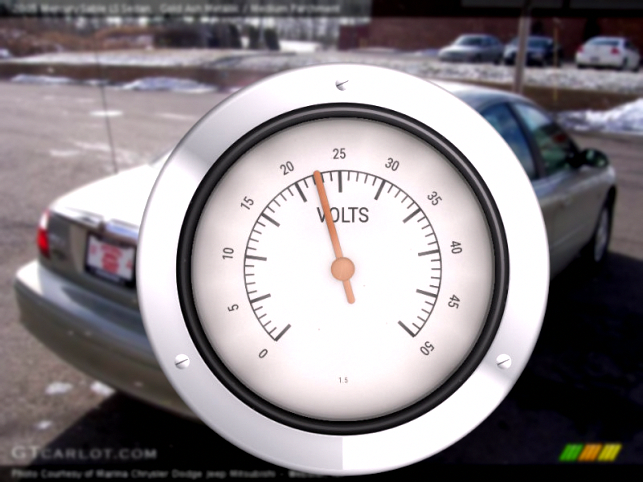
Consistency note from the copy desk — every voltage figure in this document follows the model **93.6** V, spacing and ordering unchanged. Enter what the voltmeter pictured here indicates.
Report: **22.5** V
